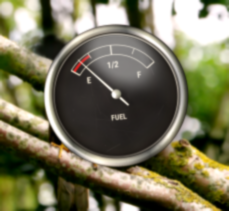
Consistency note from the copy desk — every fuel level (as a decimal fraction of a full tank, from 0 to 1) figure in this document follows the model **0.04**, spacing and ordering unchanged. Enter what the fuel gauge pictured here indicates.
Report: **0.125**
